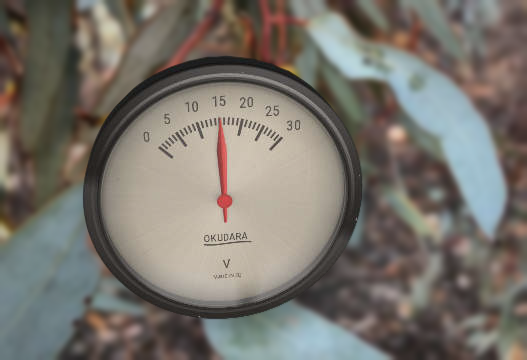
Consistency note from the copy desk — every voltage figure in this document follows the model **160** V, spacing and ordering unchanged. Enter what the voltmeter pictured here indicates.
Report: **15** V
